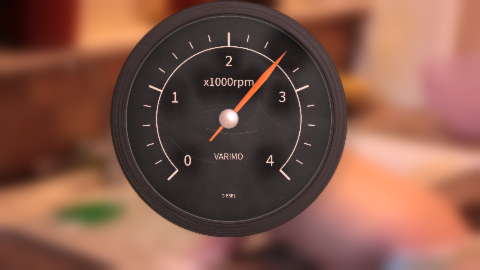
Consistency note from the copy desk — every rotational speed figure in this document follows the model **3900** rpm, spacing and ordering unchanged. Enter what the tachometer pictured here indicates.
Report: **2600** rpm
